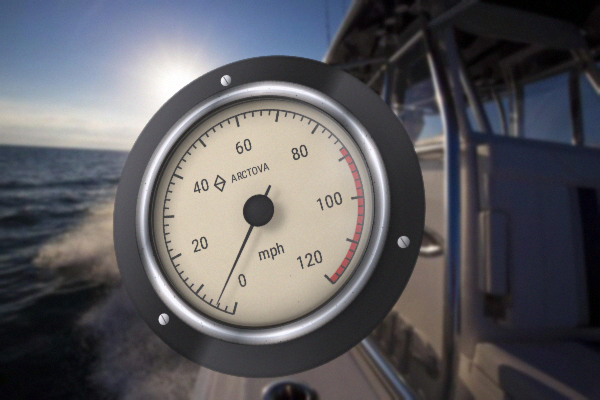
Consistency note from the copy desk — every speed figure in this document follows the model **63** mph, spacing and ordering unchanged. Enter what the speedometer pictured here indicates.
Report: **4** mph
